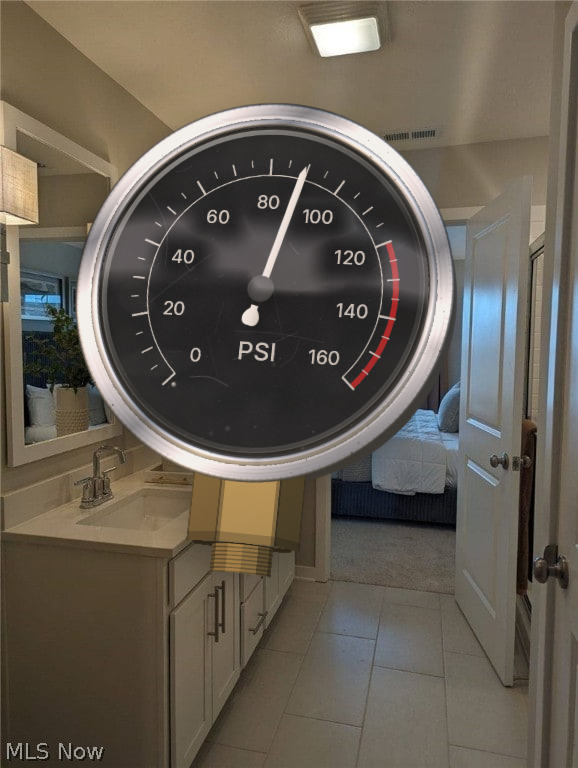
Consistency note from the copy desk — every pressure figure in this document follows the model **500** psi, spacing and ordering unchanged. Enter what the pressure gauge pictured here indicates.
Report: **90** psi
